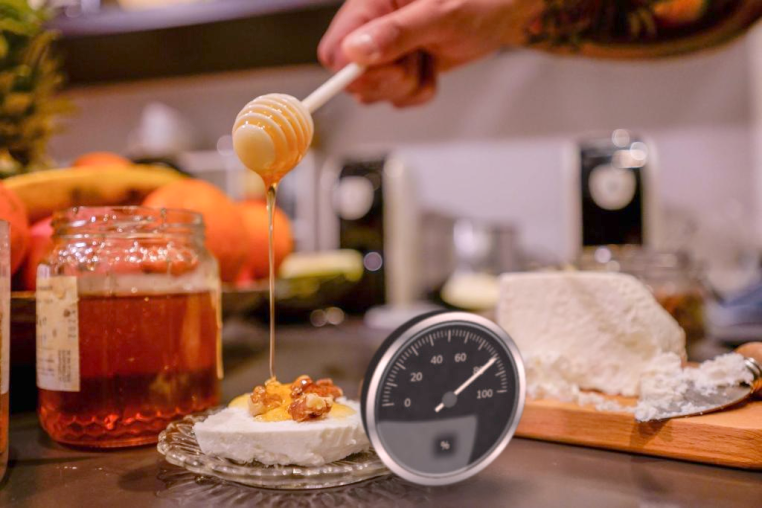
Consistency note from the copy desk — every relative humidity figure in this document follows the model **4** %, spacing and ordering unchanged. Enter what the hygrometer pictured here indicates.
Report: **80** %
